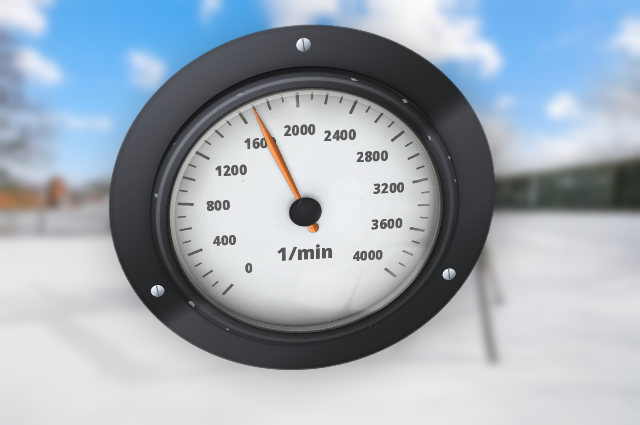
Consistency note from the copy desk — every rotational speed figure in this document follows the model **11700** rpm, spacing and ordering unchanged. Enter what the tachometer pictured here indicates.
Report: **1700** rpm
